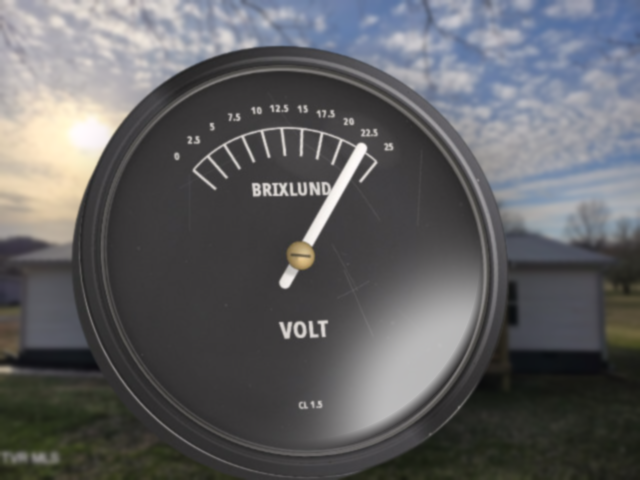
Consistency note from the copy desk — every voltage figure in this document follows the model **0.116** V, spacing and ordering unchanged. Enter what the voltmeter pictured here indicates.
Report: **22.5** V
